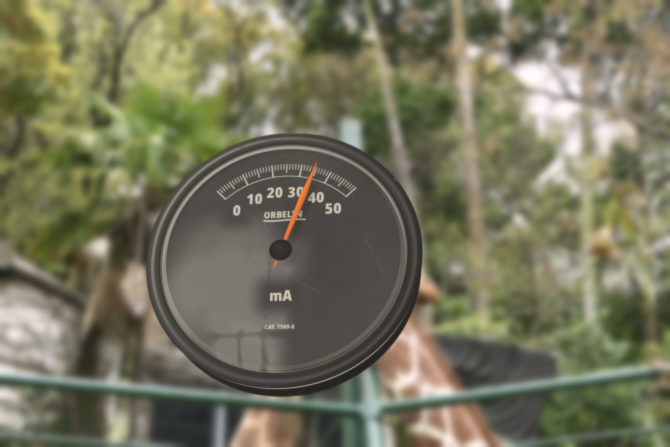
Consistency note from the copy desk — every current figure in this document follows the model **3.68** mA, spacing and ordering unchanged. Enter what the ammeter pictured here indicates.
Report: **35** mA
